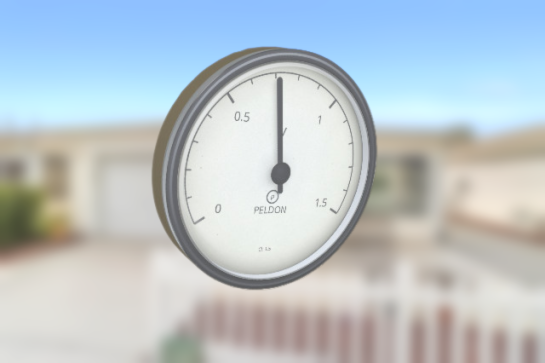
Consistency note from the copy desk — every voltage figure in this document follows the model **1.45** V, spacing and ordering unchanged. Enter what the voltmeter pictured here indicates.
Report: **0.7** V
